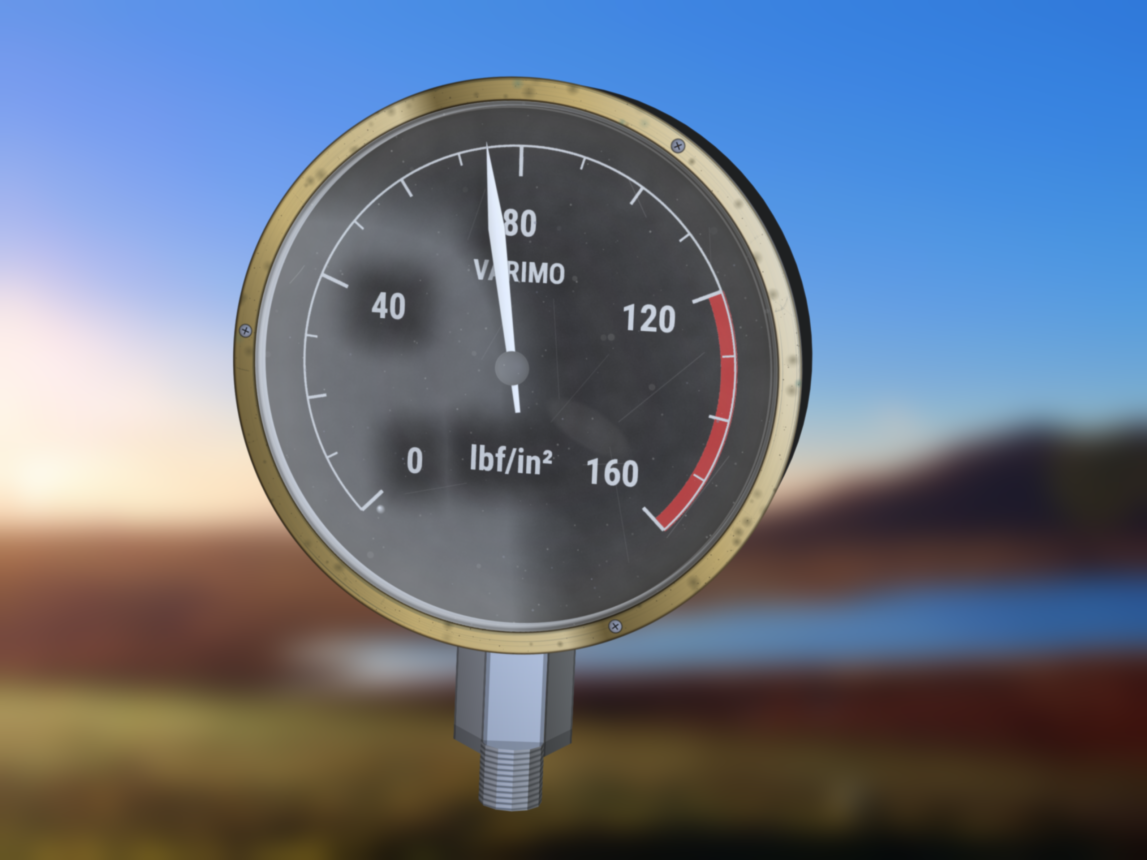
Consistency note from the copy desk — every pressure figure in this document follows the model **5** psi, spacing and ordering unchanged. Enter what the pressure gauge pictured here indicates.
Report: **75** psi
